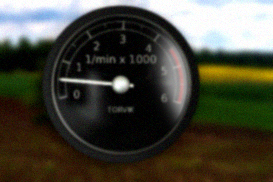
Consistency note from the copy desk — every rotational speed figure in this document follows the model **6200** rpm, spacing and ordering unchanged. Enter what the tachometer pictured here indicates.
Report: **500** rpm
